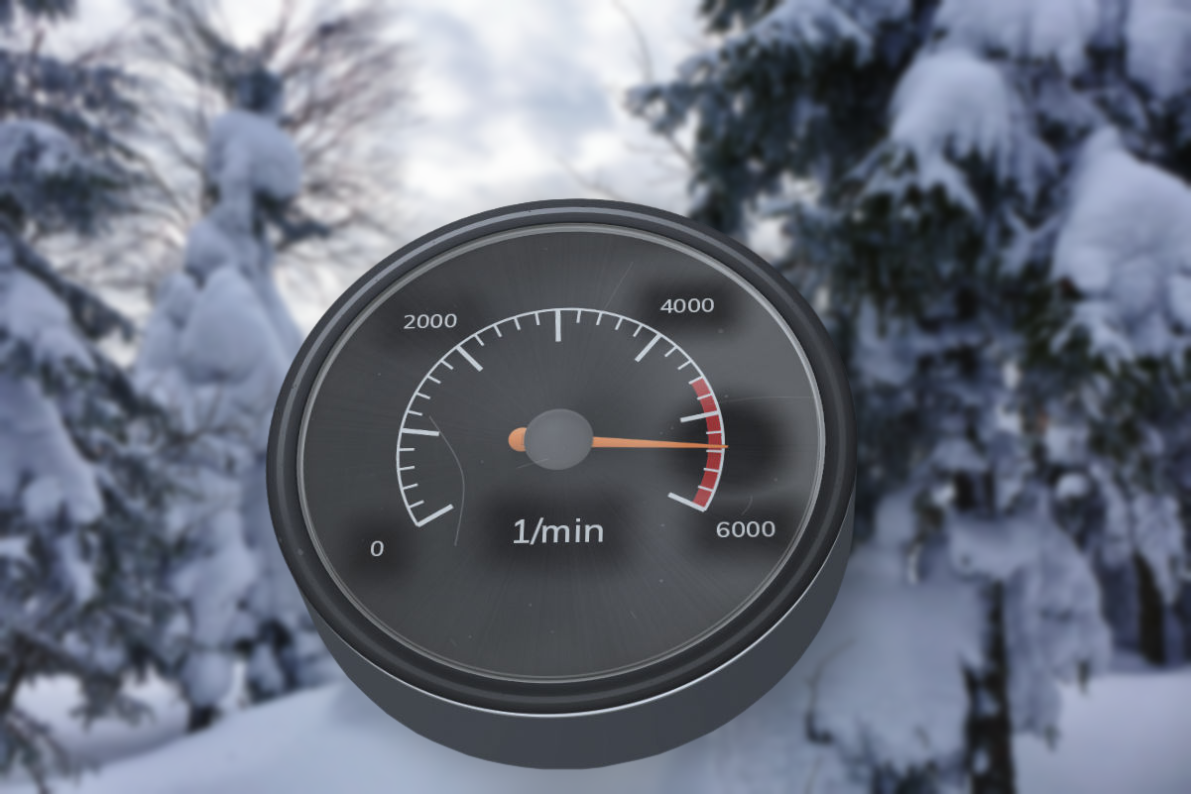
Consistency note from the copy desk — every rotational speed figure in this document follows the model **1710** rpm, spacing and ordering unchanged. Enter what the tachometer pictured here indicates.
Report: **5400** rpm
